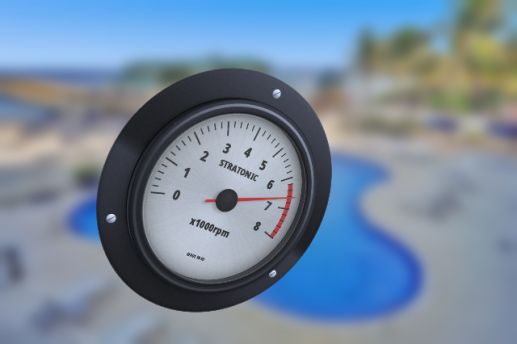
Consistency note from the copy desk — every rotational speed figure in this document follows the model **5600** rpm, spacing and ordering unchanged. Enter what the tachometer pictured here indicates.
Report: **6600** rpm
